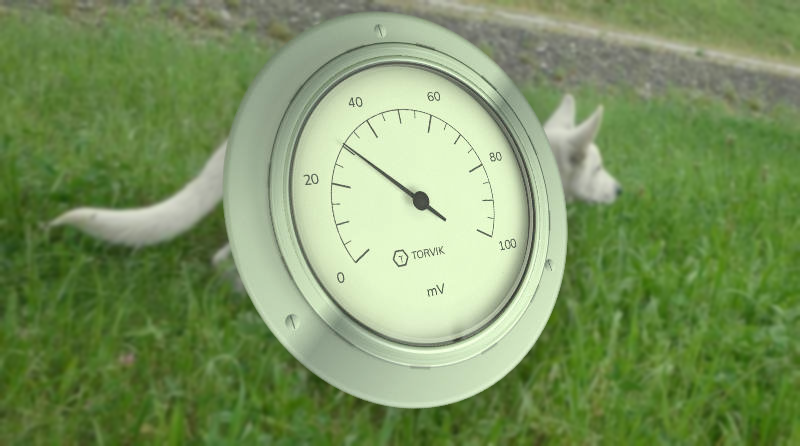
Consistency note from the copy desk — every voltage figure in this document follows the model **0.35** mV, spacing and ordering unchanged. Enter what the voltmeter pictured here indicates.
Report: **30** mV
